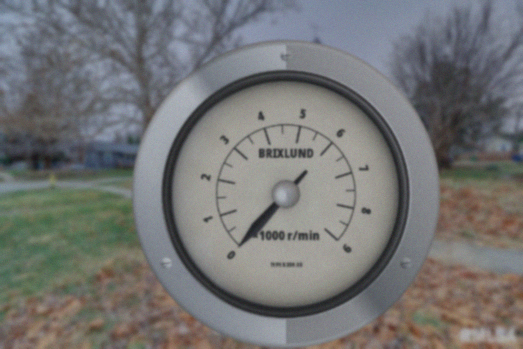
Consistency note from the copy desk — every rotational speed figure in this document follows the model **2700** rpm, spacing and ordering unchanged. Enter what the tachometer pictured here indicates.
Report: **0** rpm
